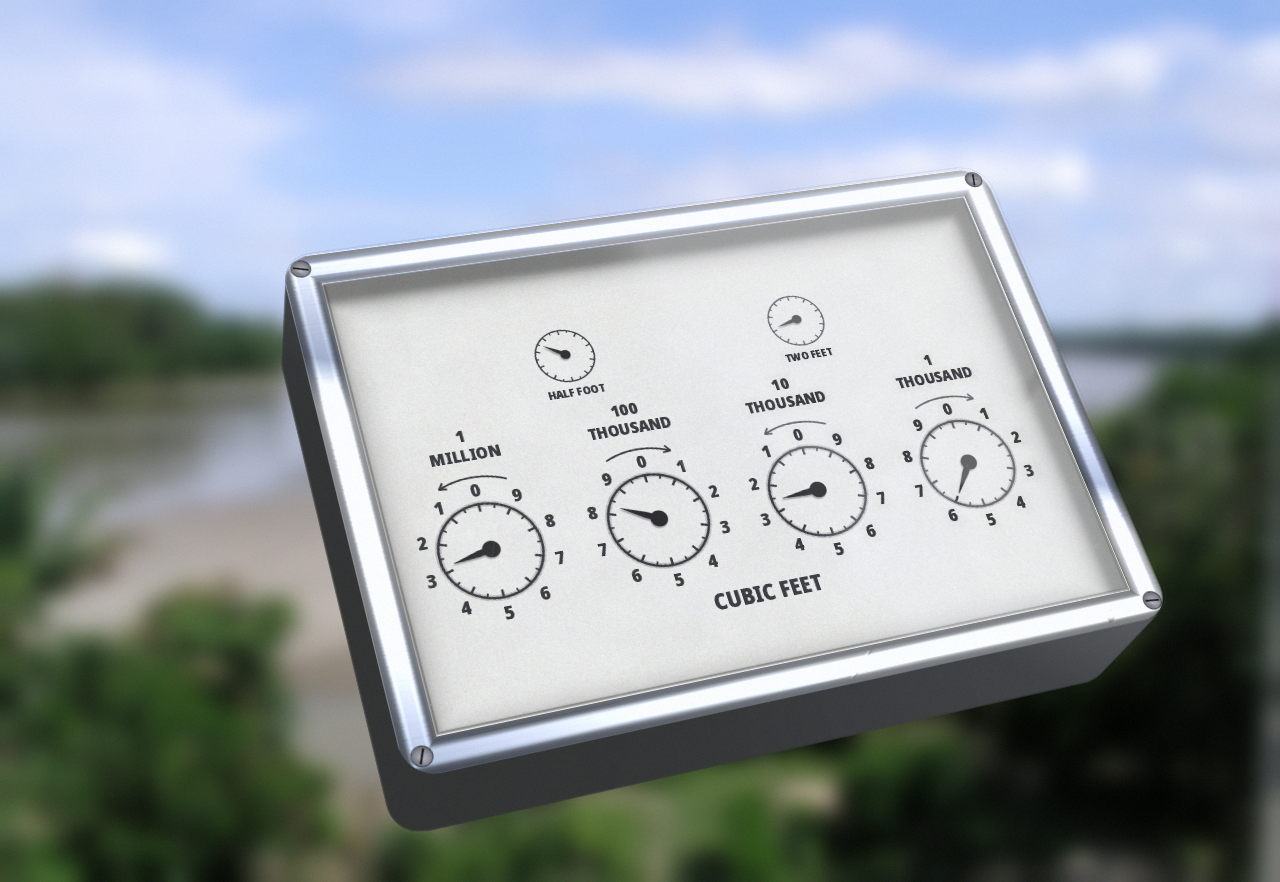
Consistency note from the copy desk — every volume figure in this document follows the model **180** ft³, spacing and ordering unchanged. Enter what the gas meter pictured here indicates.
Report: **282600** ft³
